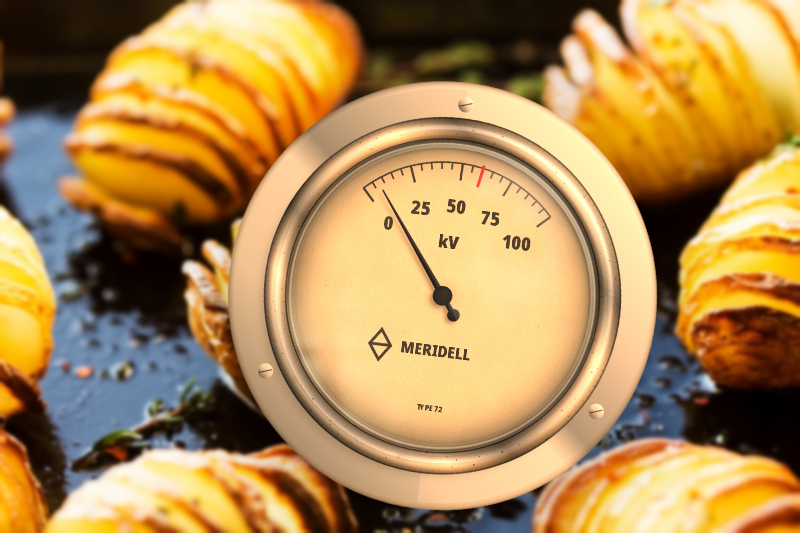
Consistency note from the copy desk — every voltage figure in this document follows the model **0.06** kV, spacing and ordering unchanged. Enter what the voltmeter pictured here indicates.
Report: **7.5** kV
